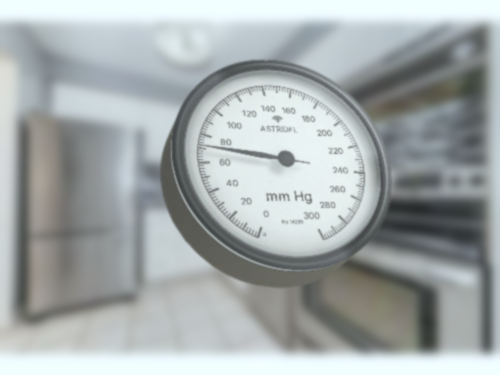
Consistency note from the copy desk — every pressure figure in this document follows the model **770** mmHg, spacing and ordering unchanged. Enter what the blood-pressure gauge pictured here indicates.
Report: **70** mmHg
